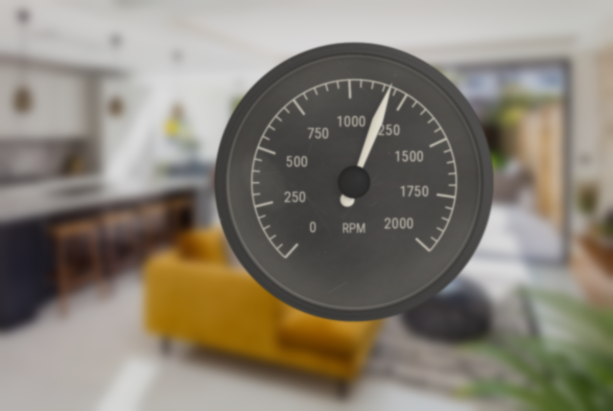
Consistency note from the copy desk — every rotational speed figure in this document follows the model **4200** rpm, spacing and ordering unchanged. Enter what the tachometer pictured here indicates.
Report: **1175** rpm
